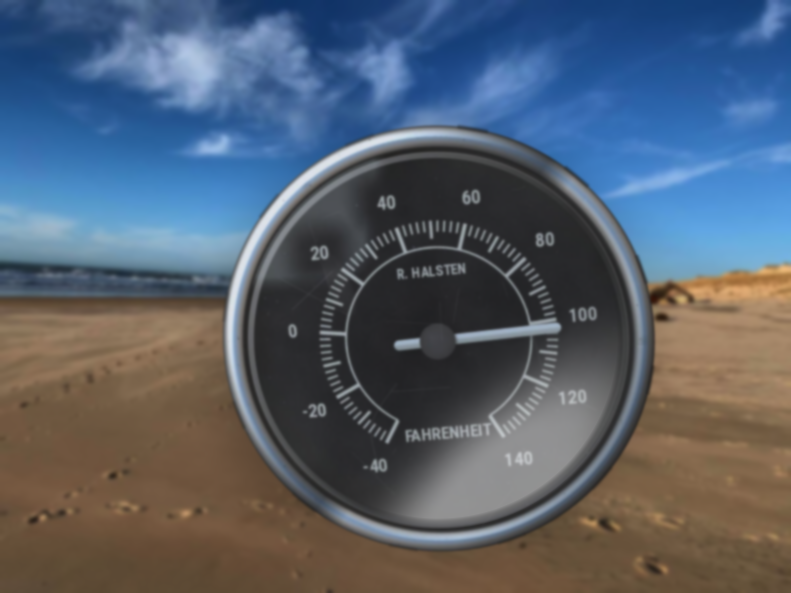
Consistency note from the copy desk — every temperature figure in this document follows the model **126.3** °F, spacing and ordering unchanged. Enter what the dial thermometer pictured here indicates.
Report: **102** °F
